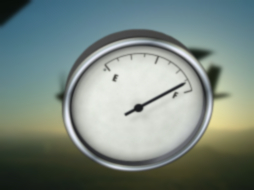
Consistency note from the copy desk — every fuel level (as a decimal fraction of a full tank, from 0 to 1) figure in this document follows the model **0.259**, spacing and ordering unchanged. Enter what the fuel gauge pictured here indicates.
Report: **0.875**
